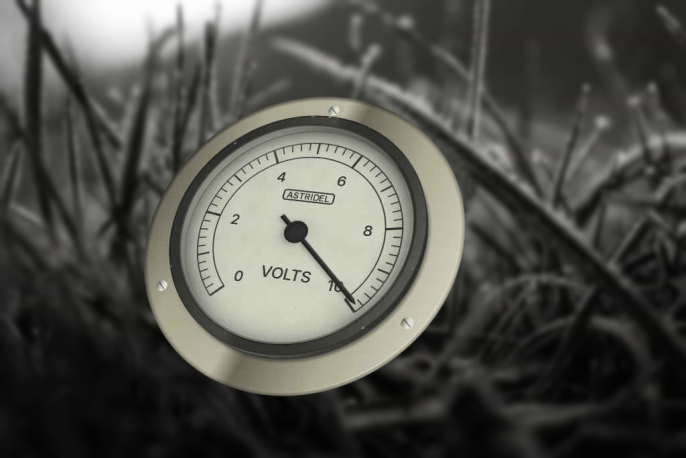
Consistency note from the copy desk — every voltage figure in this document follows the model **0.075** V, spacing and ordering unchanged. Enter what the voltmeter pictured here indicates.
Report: **9.9** V
